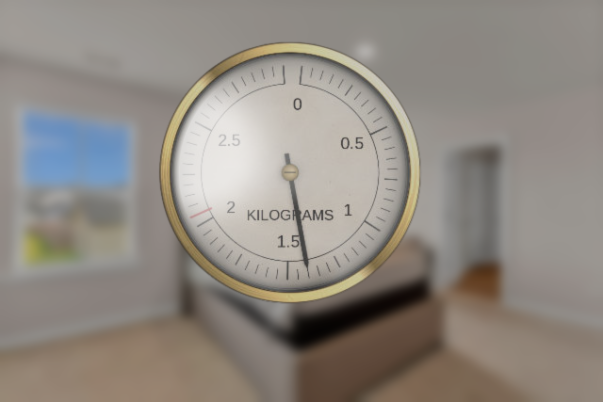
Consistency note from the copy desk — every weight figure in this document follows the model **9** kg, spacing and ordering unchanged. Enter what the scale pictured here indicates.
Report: **1.4** kg
